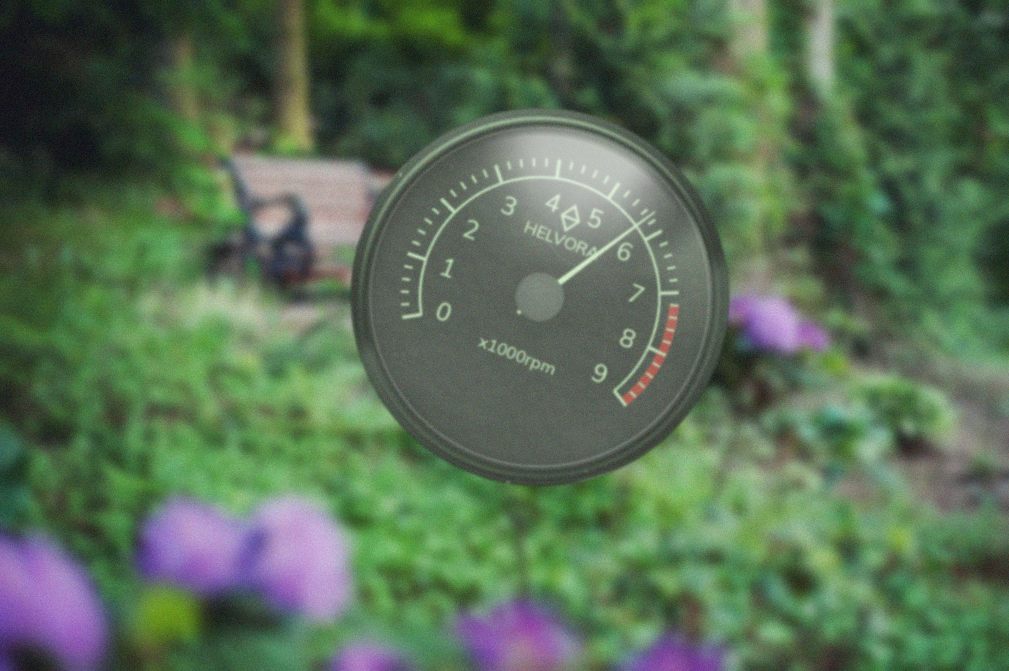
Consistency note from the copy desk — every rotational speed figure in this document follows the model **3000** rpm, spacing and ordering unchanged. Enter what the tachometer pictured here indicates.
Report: **5700** rpm
